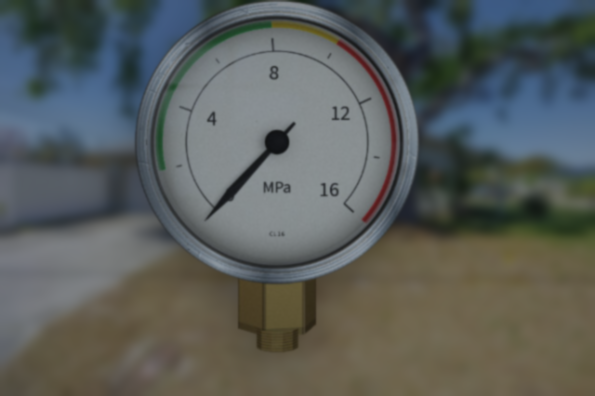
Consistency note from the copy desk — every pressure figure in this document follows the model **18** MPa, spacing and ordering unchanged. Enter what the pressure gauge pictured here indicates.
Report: **0** MPa
